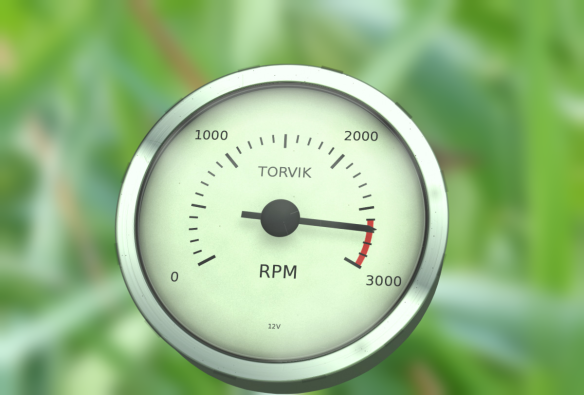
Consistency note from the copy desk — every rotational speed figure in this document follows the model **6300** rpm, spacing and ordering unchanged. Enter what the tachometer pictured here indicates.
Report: **2700** rpm
